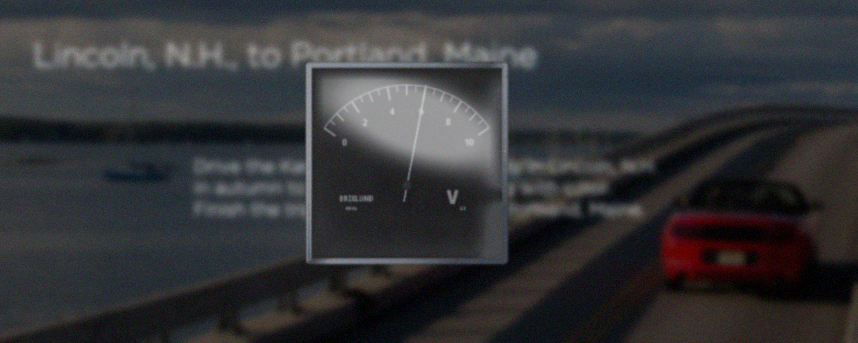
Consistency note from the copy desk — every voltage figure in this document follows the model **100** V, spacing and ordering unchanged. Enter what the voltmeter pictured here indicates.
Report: **6** V
